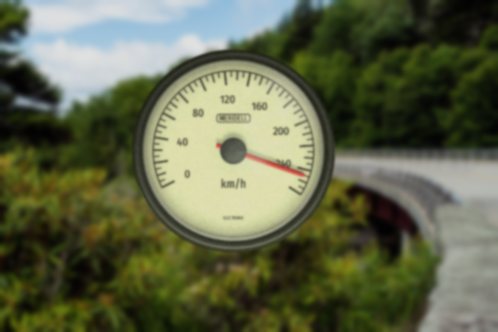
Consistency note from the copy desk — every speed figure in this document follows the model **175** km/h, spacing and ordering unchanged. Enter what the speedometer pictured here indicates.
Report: **245** km/h
